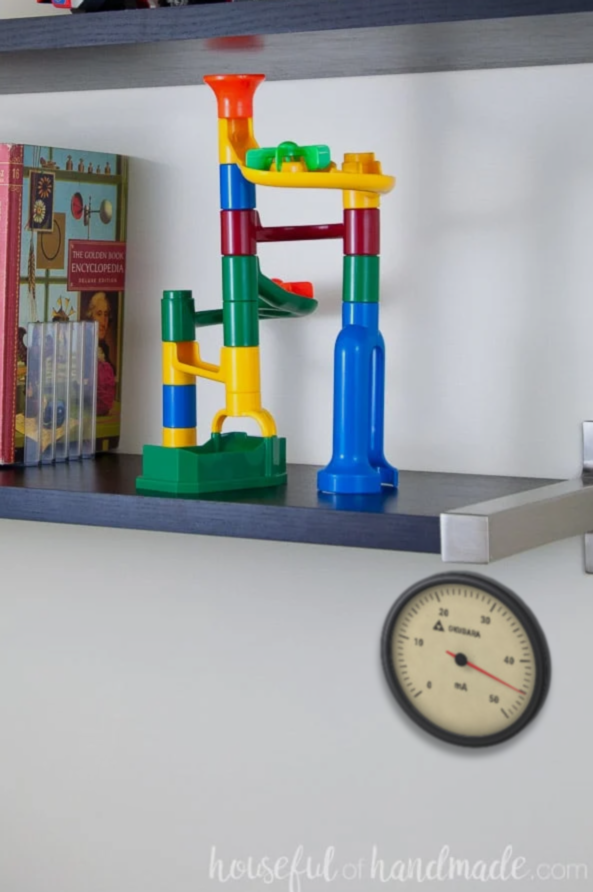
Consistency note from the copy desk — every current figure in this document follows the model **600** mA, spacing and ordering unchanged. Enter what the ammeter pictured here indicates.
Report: **45** mA
